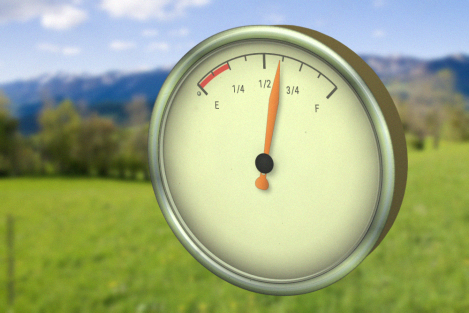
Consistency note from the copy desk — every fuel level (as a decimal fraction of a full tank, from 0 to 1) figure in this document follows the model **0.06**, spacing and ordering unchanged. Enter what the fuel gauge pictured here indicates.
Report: **0.625**
